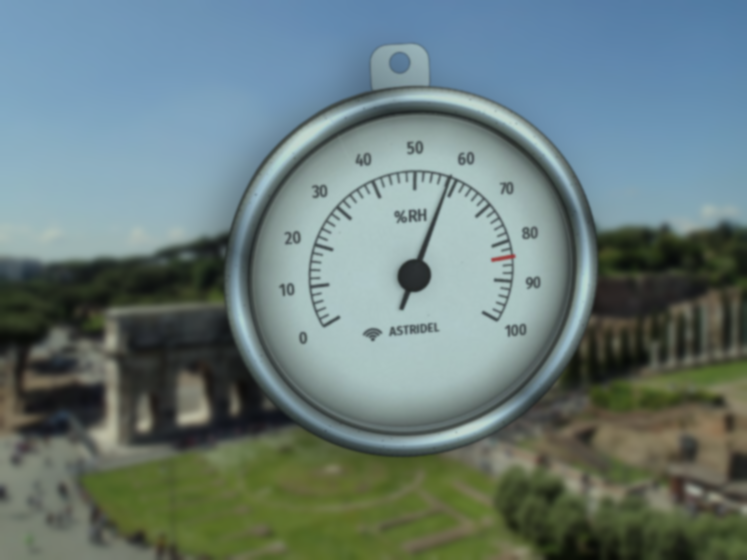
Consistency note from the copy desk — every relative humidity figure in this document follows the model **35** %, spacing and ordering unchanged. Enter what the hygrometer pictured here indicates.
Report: **58** %
